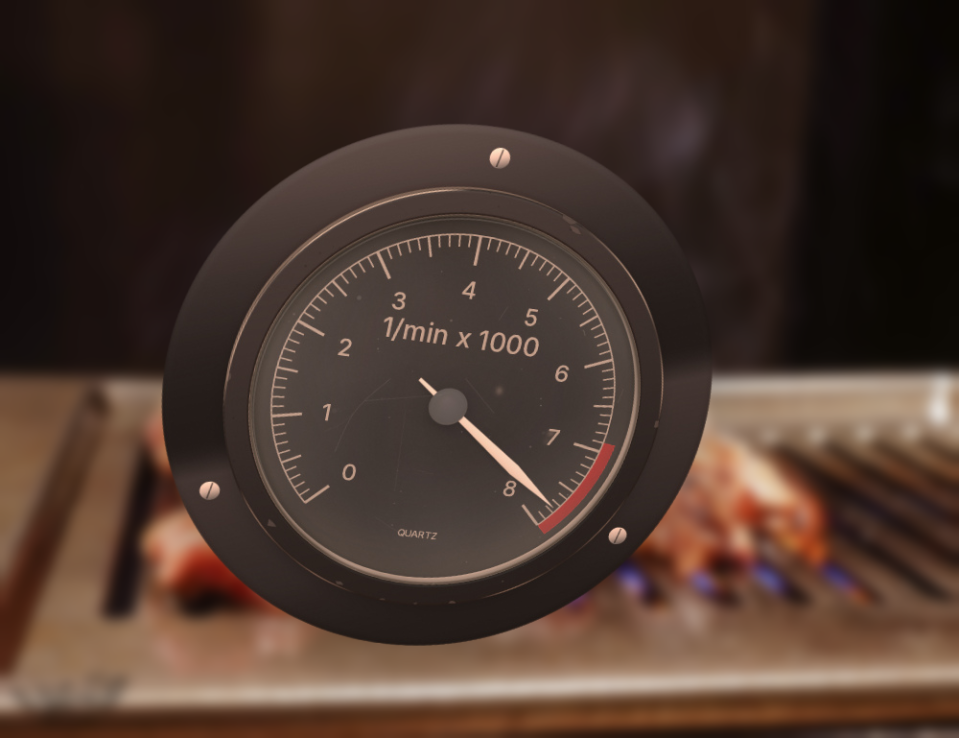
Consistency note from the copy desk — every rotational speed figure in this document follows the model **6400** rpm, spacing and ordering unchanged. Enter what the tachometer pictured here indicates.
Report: **7750** rpm
